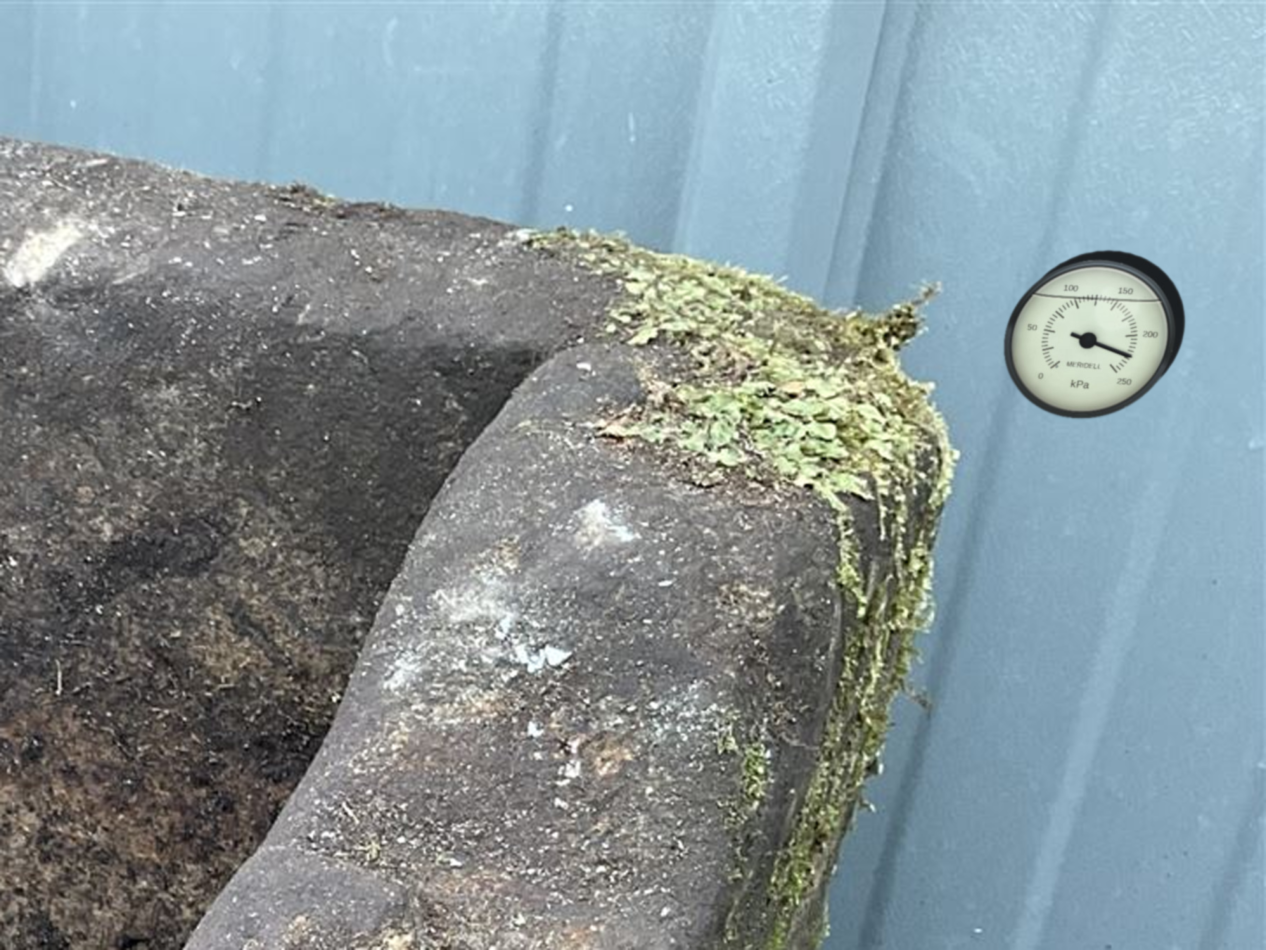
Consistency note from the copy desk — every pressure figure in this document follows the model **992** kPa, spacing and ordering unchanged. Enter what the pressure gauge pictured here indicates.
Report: **225** kPa
